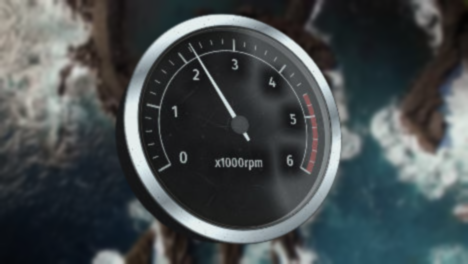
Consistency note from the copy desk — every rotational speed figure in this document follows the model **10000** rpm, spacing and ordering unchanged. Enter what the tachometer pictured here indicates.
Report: **2200** rpm
